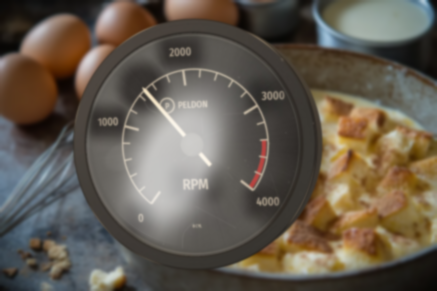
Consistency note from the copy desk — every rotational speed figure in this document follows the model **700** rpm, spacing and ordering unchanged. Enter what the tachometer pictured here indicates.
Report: **1500** rpm
